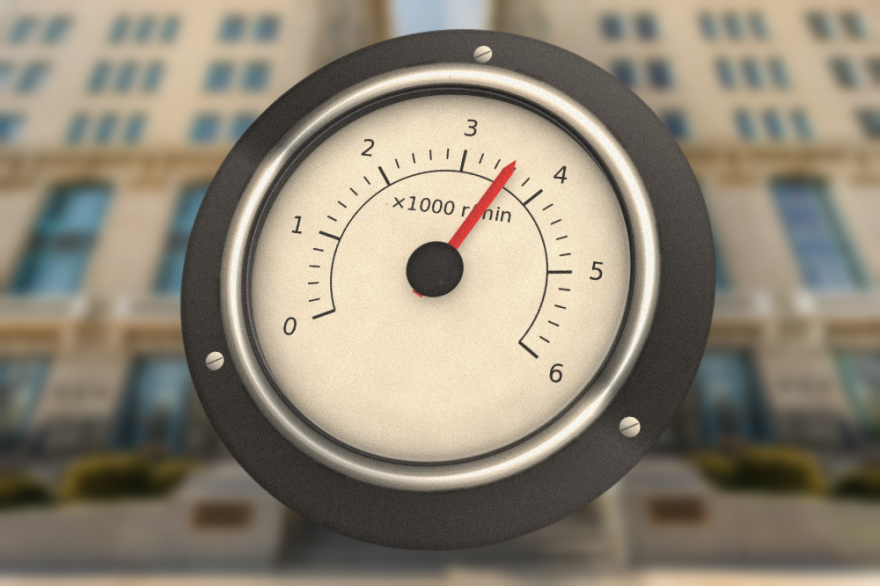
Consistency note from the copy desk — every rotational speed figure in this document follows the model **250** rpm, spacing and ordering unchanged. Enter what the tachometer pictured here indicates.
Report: **3600** rpm
